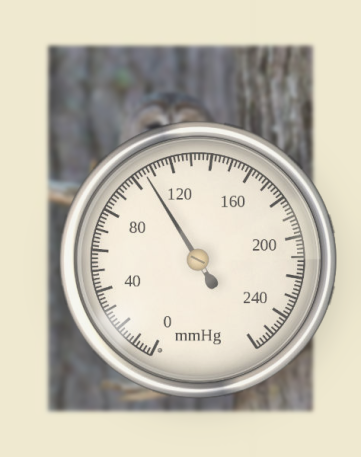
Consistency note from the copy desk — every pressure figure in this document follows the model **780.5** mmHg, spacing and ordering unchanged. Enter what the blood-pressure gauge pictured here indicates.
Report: **106** mmHg
